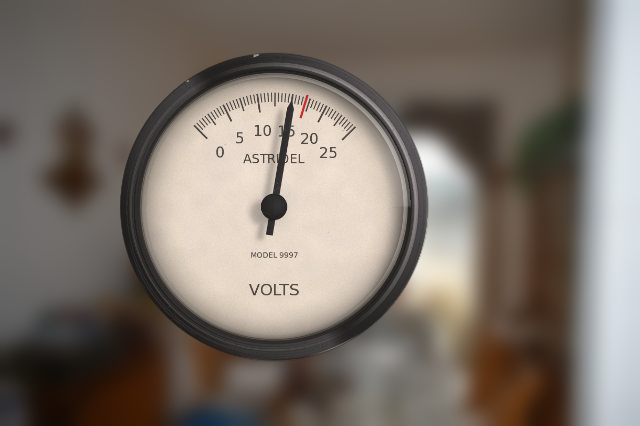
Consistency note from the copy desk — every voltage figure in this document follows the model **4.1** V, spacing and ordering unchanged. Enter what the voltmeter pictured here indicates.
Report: **15** V
